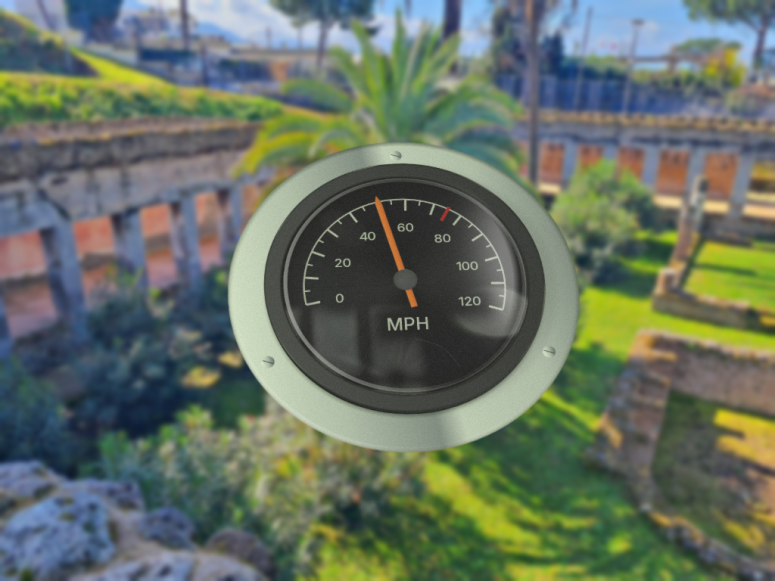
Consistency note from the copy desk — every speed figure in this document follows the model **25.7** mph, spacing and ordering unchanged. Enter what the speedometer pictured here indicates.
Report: **50** mph
